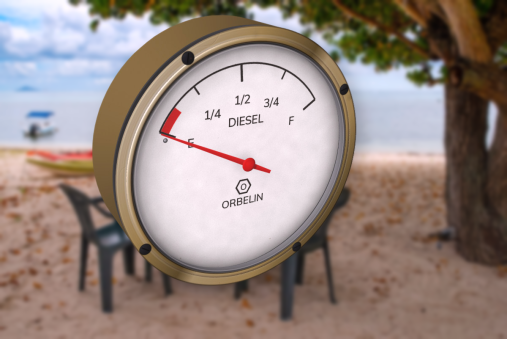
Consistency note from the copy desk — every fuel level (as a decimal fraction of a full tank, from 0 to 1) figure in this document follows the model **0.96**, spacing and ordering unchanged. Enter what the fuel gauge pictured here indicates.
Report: **0**
